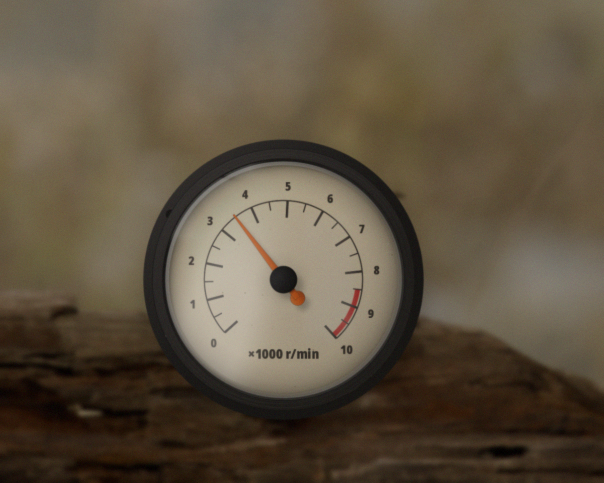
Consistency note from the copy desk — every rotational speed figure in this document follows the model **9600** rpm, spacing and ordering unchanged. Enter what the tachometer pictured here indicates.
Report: **3500** rpm
